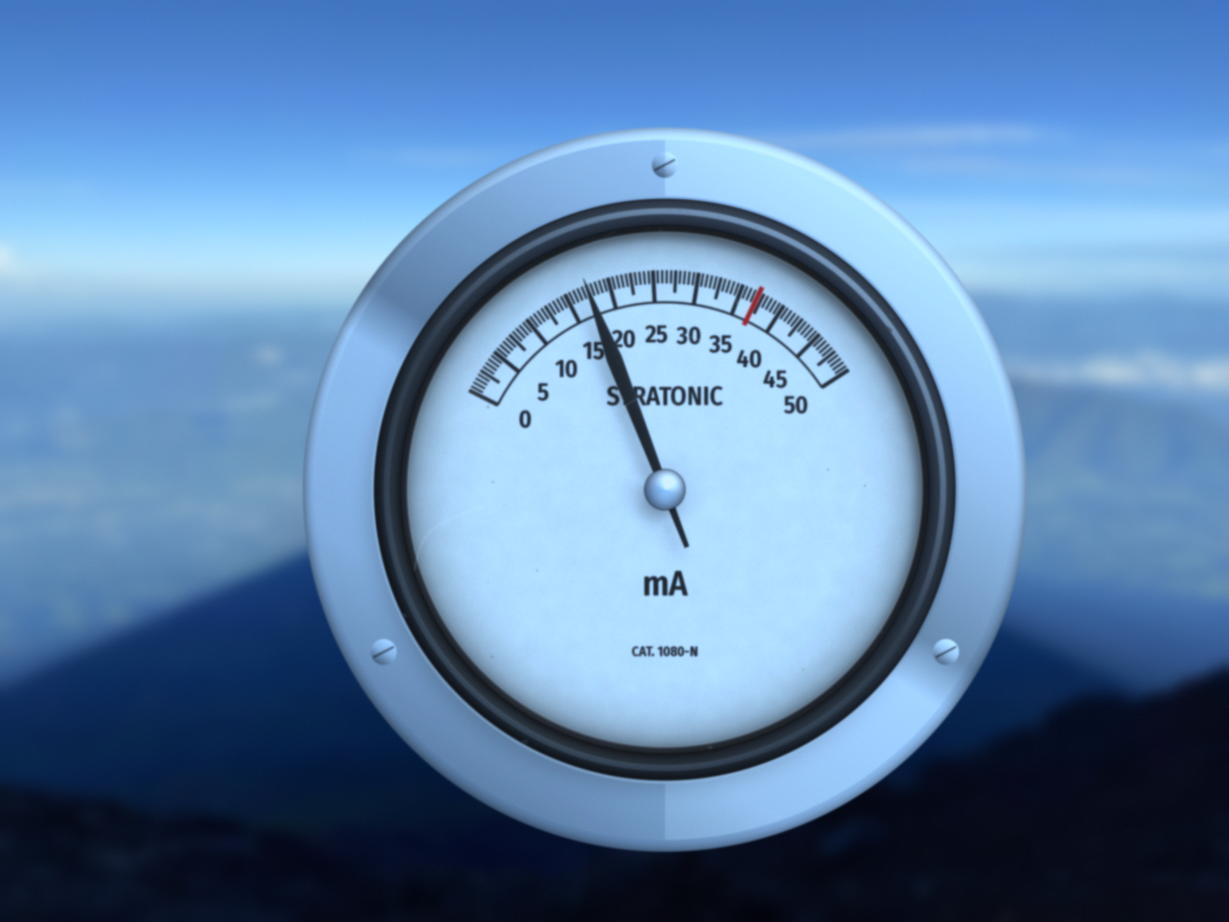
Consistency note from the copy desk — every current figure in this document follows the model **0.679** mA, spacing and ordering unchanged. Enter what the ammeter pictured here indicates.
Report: **17.5** mA
